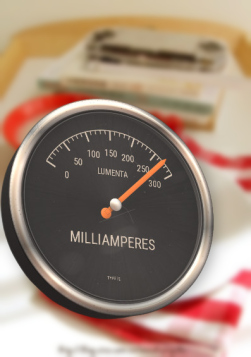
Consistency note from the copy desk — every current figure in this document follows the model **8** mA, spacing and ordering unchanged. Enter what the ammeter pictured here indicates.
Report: **270** mA
